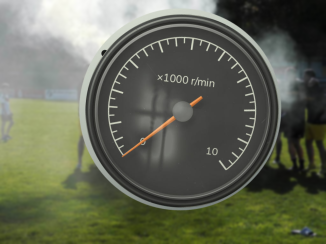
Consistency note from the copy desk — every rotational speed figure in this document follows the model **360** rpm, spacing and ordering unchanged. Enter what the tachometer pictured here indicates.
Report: **0** rpm
